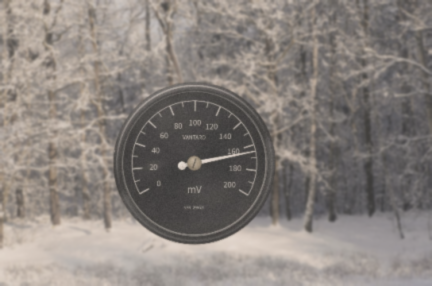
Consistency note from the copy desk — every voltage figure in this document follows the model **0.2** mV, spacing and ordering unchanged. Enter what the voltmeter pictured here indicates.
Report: **165** mV
